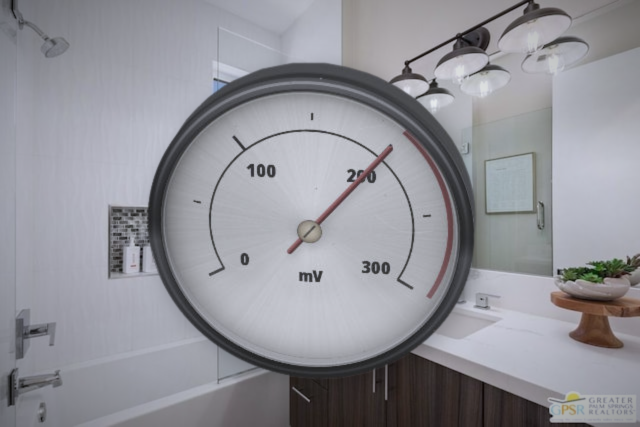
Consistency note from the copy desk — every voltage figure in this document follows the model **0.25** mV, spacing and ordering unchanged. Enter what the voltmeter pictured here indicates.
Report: **200** mV
